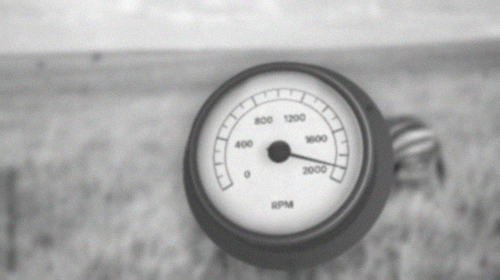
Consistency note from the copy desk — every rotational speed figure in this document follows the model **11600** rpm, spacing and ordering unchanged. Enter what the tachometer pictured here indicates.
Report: **1900** rpm
